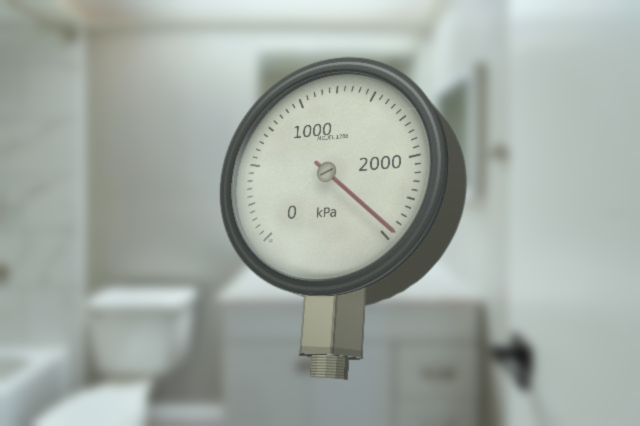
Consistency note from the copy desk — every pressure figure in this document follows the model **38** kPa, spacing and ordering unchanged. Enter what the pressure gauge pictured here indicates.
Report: **2450** kPa
